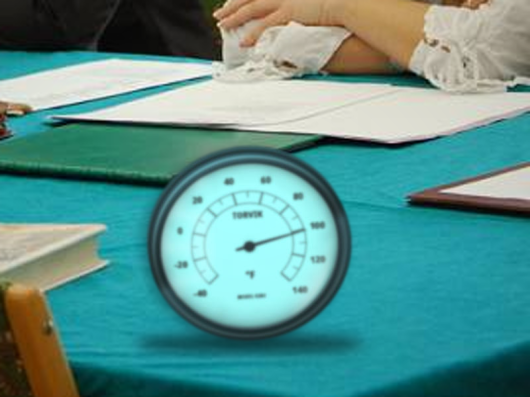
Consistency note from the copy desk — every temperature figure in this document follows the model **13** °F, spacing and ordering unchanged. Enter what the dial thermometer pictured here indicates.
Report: **100** °F
